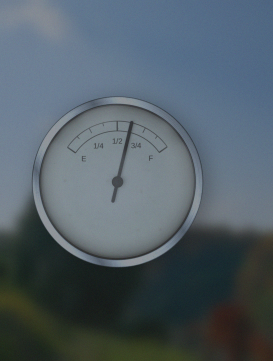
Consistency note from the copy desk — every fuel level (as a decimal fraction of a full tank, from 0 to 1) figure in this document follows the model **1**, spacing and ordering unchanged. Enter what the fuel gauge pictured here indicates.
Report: **0.625**
